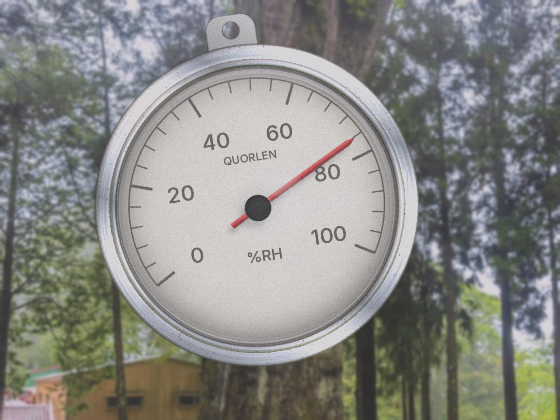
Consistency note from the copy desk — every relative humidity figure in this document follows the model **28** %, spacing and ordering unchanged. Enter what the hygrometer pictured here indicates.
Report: **76** %
